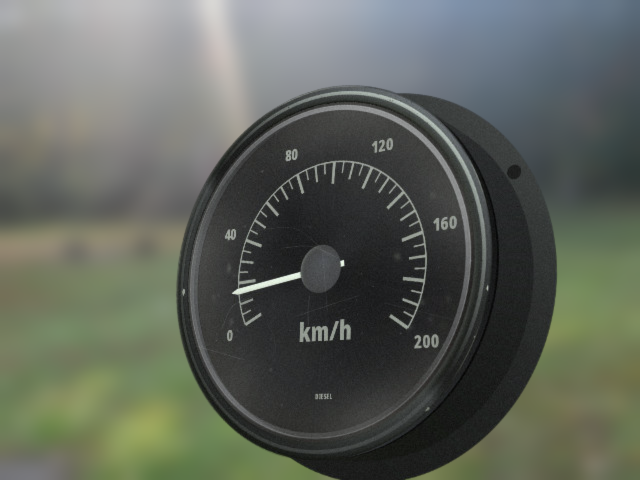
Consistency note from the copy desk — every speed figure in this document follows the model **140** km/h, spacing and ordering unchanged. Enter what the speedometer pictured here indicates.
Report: **15** km/h
